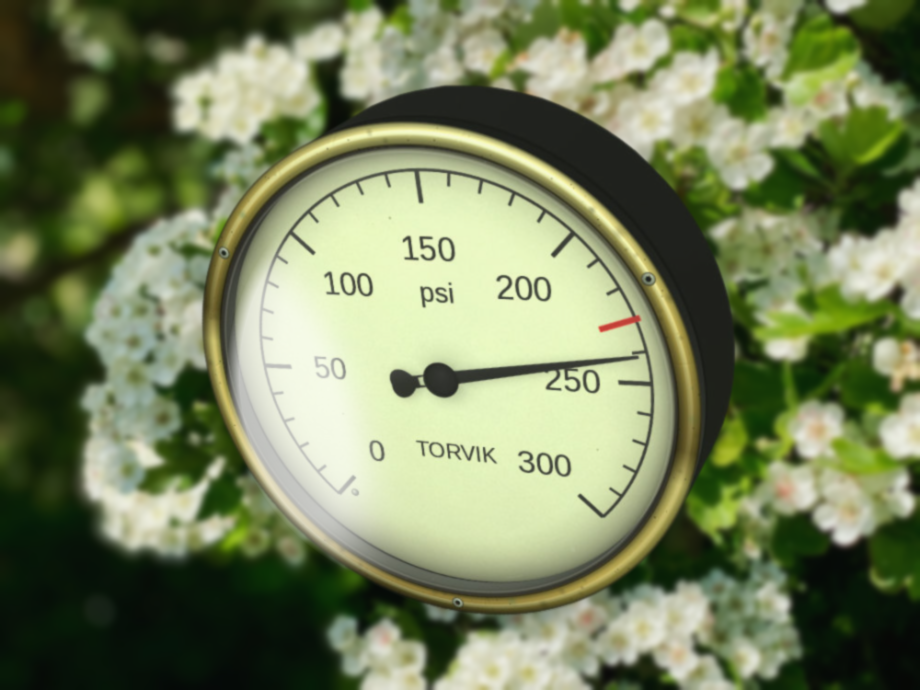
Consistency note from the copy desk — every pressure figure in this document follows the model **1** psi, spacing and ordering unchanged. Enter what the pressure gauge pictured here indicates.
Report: **240** psi
